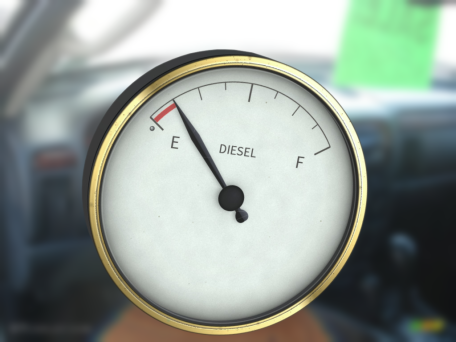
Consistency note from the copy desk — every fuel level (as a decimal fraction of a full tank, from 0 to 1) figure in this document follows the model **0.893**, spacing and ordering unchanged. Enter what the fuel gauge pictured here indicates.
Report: **0.125**
